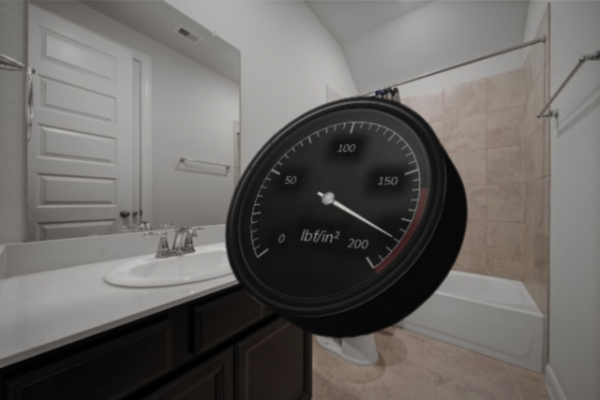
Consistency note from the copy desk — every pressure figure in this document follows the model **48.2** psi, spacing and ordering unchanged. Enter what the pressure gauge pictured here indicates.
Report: **185** psi
